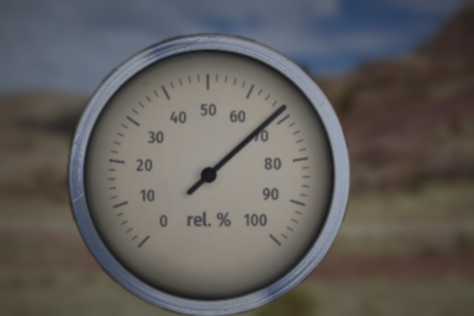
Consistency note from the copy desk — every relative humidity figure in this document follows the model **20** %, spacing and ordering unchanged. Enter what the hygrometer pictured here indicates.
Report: **68** %
